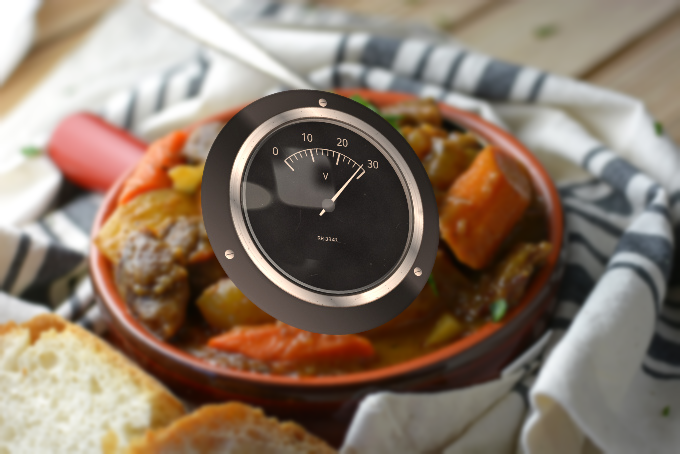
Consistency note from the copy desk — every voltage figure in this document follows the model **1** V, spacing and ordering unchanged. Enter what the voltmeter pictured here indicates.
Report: **28** V
